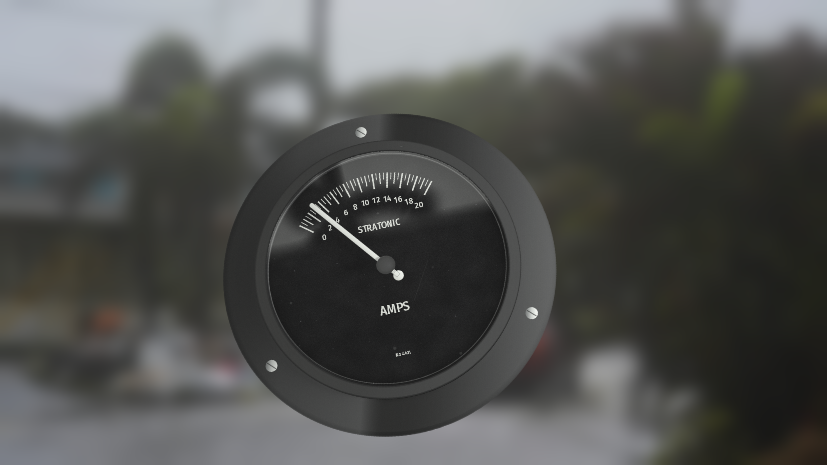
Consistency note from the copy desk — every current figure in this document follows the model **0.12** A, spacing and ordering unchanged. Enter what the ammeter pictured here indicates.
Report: **3** A
